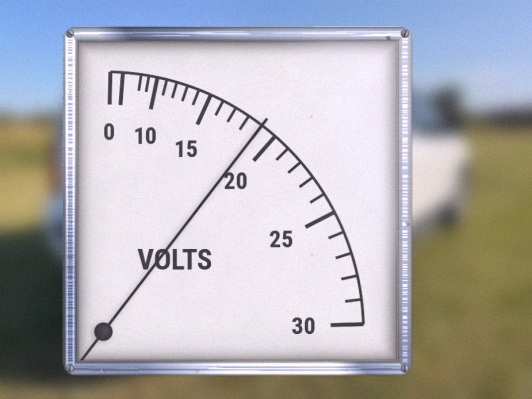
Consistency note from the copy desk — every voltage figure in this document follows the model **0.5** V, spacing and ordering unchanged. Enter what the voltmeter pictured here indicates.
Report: **19** V
